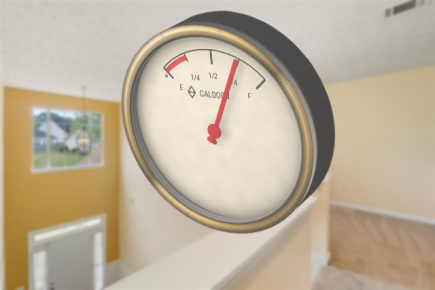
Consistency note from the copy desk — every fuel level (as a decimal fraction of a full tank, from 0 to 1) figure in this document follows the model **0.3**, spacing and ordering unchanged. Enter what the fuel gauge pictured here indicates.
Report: **0.75**
